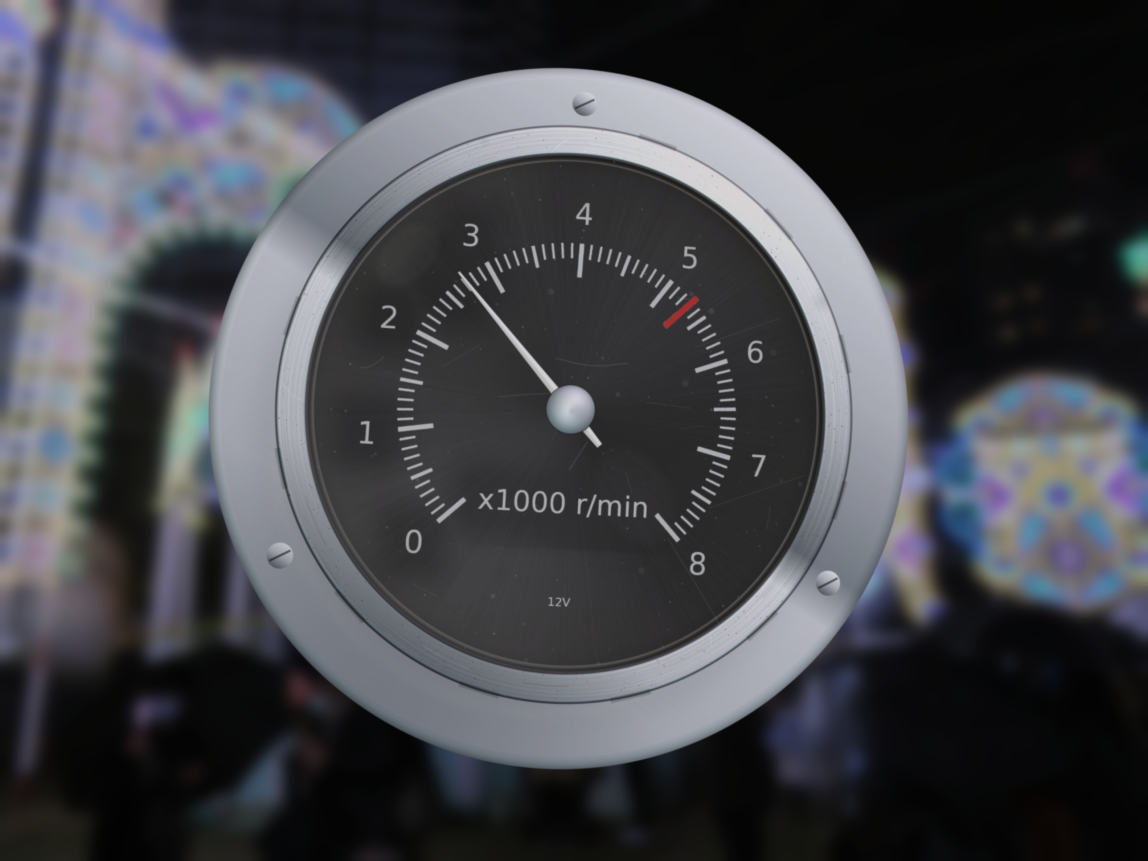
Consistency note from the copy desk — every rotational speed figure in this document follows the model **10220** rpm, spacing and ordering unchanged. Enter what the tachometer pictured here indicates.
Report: **2700** rpm
